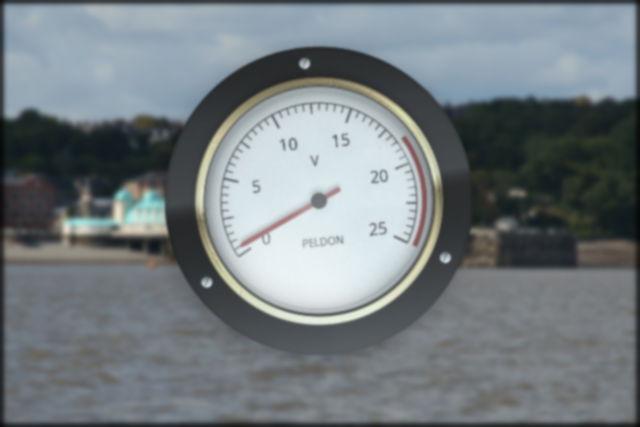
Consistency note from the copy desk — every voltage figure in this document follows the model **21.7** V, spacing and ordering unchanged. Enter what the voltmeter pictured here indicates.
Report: **0.5** V
